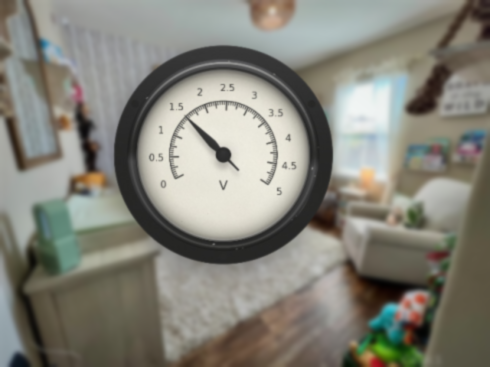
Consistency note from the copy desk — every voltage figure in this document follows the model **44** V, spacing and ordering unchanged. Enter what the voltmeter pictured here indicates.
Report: **1.5** V
